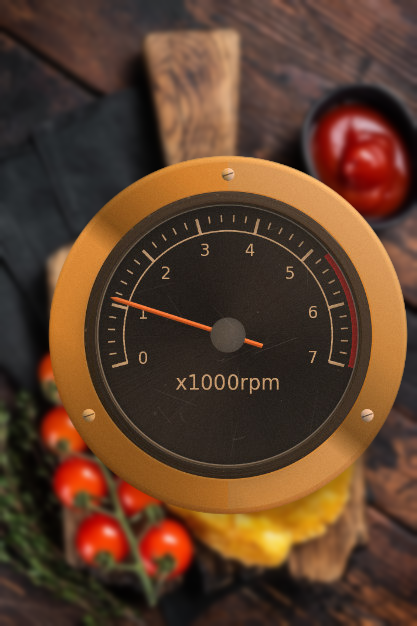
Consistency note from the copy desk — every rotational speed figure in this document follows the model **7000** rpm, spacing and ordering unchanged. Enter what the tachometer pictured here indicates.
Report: **1100** rpm
